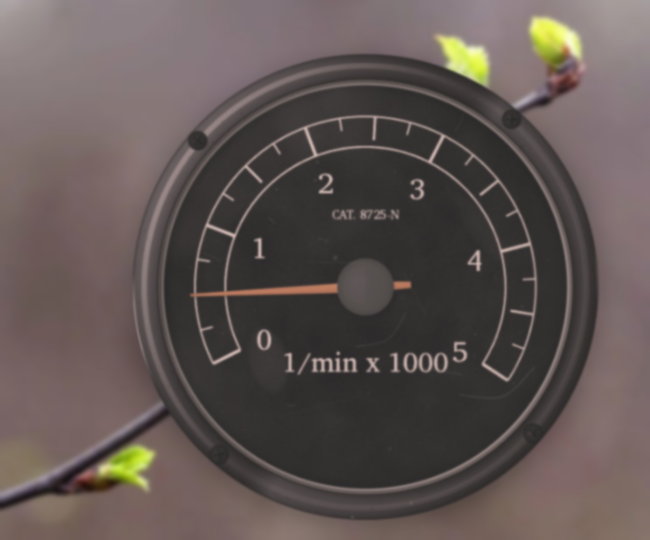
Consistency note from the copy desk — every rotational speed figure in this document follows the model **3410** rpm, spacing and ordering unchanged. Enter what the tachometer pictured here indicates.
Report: **500** rpm
